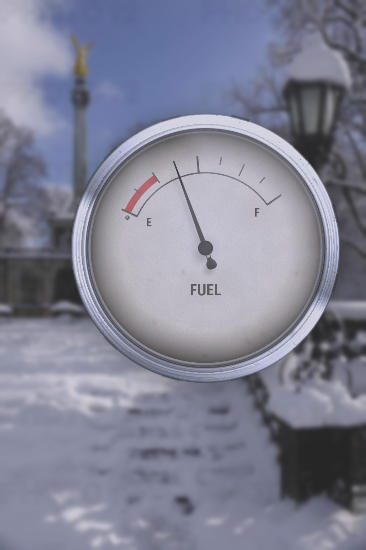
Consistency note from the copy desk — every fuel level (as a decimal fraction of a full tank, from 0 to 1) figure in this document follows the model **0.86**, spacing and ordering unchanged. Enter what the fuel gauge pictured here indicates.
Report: **0.375**
